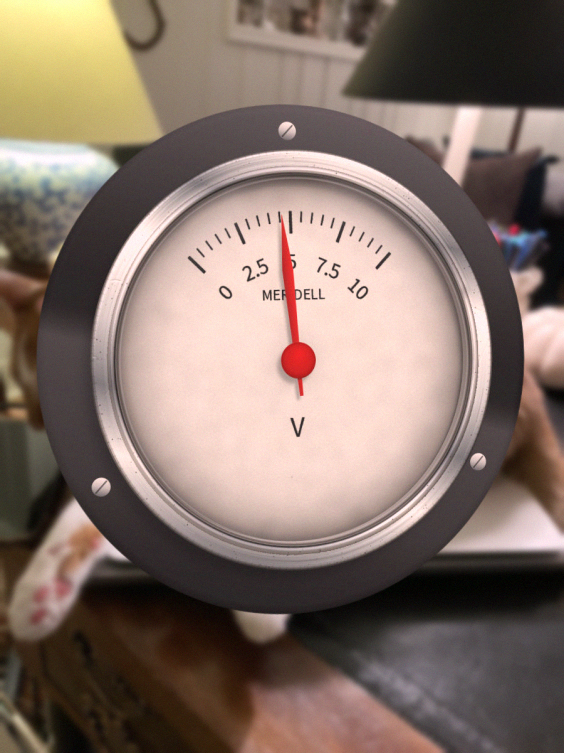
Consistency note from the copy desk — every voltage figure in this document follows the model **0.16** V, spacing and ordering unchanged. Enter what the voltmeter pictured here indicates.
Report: **4.5** V
